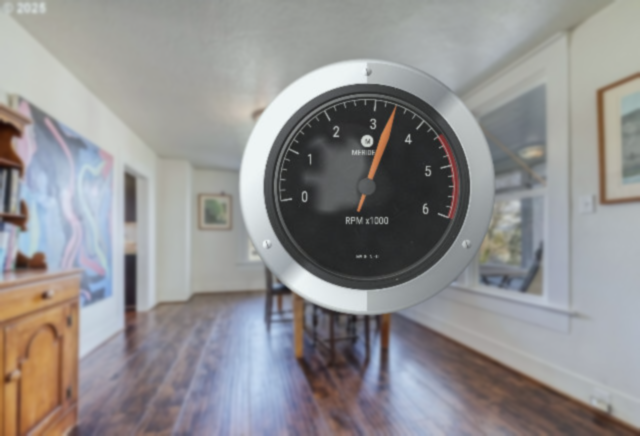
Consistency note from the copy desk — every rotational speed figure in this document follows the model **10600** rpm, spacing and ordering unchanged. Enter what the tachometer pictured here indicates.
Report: **3400** rpm
